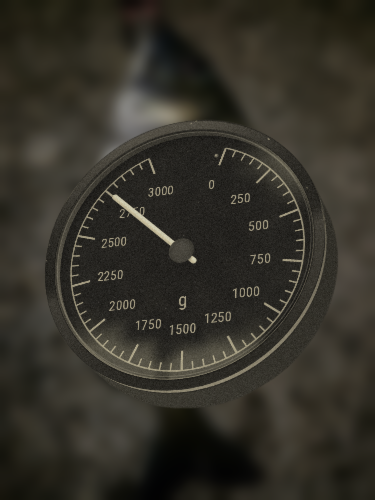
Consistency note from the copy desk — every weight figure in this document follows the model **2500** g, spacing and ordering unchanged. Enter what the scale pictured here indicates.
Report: **2750** g
